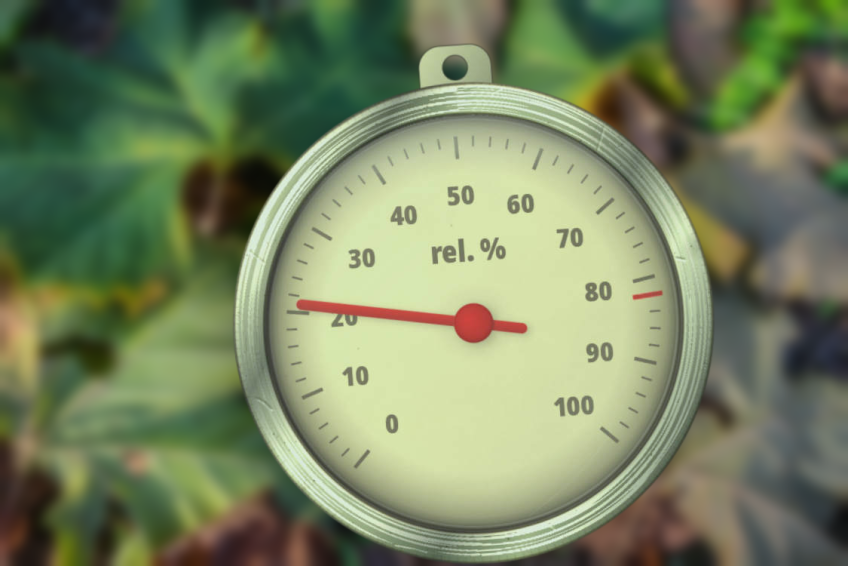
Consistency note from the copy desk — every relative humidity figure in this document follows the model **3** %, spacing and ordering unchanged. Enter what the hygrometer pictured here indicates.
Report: **21** %
